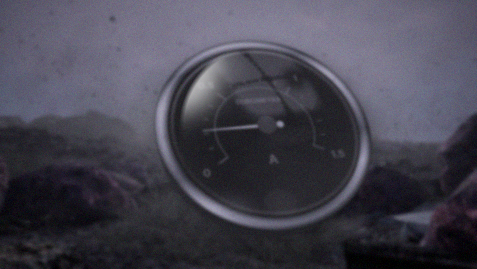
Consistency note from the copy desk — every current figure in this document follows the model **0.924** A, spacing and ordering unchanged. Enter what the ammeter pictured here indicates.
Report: **0.2** A
